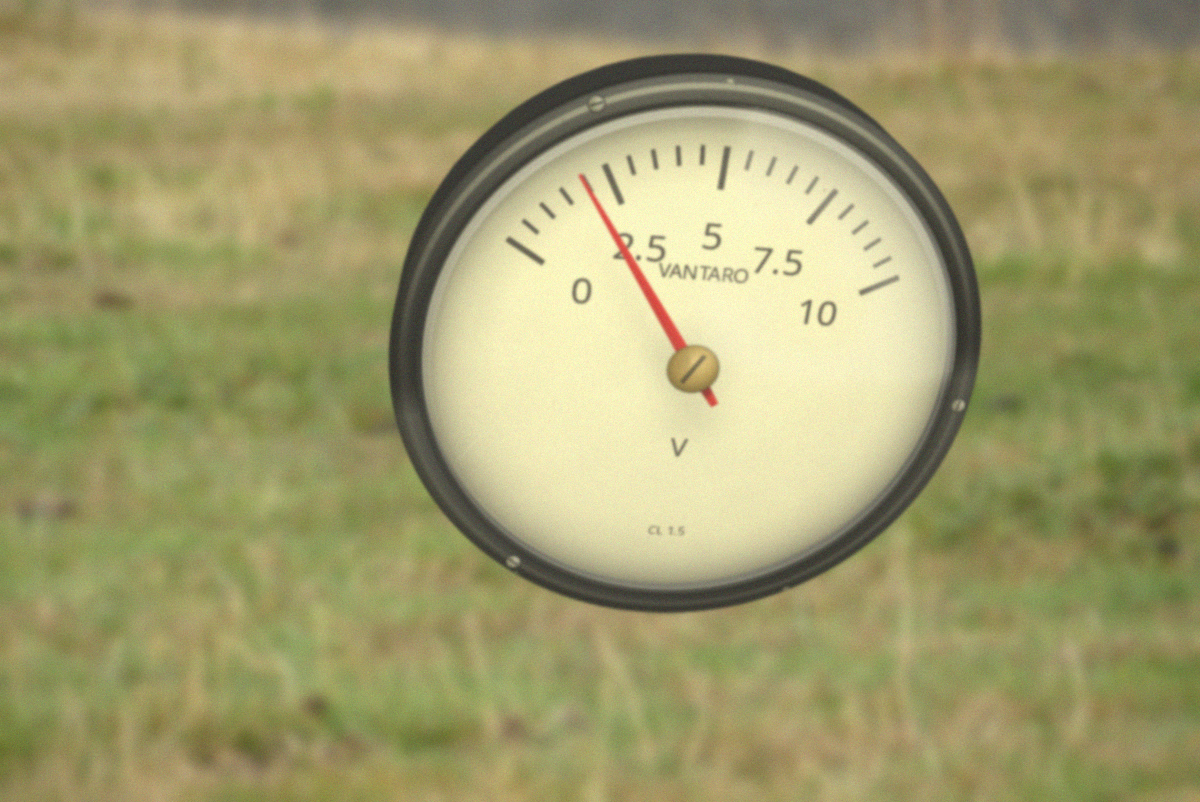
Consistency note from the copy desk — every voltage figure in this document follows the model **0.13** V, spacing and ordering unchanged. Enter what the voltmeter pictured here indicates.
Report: **2** V
